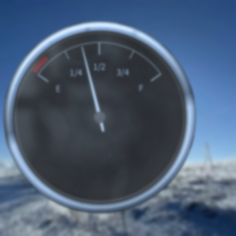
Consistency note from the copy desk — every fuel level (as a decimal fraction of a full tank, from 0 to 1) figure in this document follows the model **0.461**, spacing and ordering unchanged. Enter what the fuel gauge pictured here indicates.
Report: **0.375**
